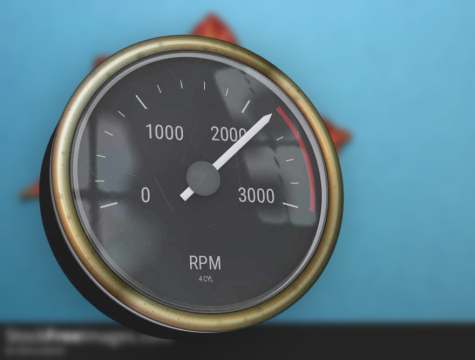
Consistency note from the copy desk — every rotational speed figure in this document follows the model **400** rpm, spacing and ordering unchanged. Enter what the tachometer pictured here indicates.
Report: **2200** rpm
